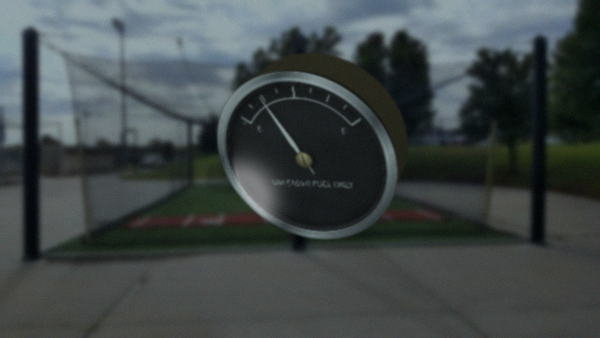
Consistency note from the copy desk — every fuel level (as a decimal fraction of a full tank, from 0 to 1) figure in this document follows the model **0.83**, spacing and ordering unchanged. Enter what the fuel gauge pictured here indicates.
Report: **0.25**
